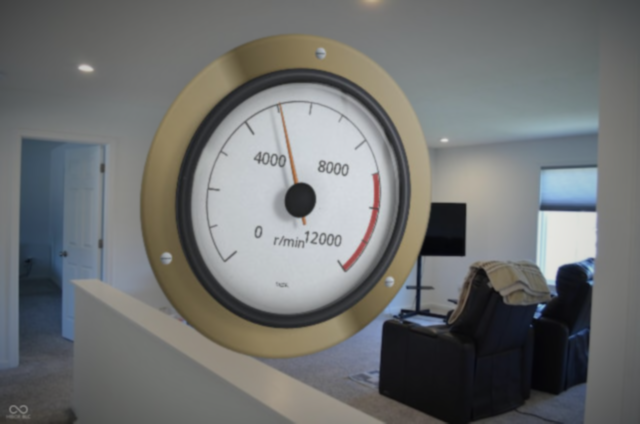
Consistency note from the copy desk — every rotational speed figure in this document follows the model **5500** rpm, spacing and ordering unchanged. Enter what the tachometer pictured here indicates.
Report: **5000** rpm
